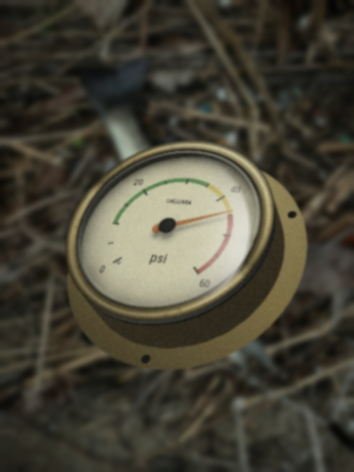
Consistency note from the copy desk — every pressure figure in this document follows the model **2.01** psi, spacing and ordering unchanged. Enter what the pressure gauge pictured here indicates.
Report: **45** psi
